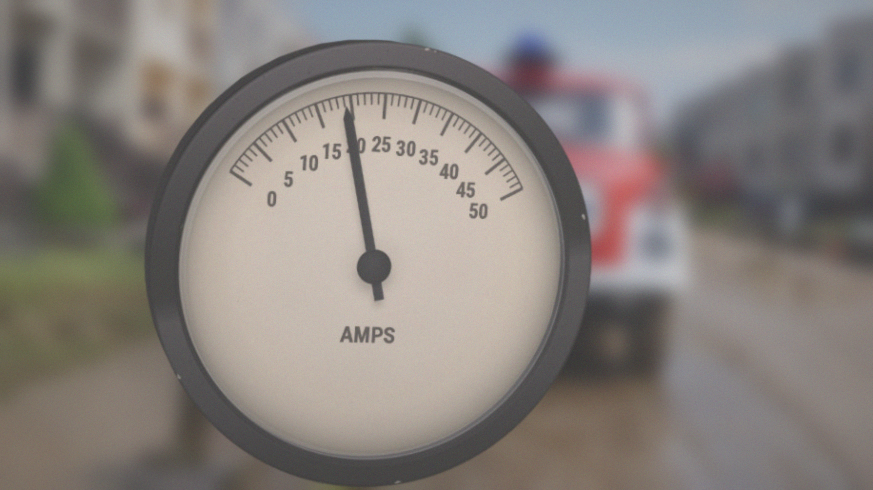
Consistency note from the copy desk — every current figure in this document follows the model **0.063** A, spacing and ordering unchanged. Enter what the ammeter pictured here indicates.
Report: **19** A
